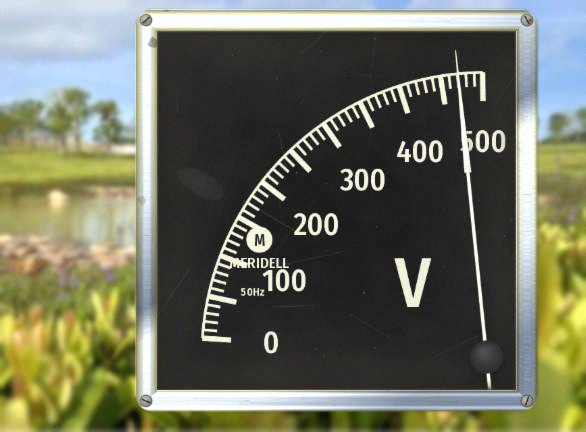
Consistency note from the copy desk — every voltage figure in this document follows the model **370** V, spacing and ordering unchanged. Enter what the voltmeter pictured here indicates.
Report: **470** V
